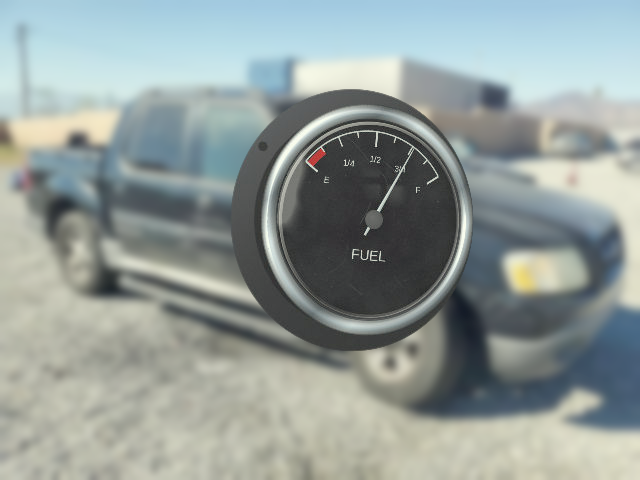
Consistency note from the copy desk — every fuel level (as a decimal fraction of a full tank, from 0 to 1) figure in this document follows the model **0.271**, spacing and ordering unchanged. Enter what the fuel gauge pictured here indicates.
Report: **0.75**
